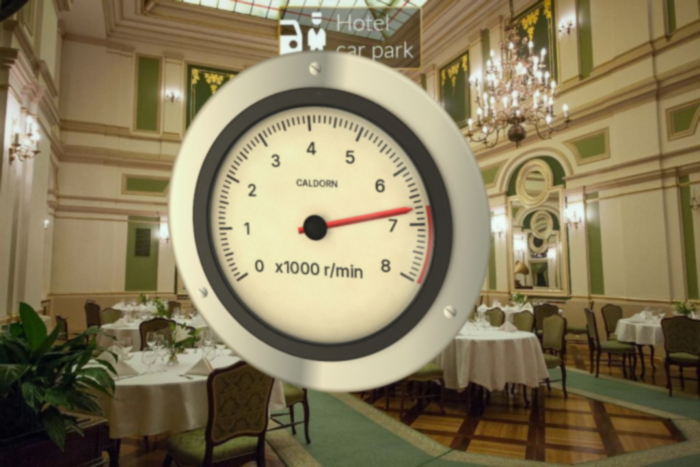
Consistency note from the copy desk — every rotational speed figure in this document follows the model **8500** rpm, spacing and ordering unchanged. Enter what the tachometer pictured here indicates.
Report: **6700** rpm
